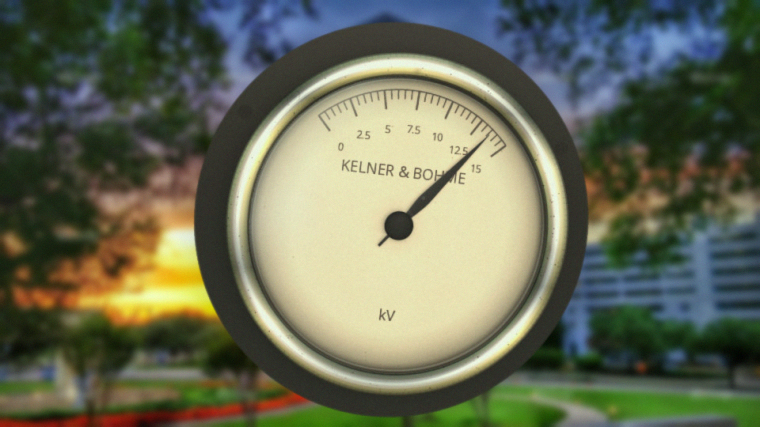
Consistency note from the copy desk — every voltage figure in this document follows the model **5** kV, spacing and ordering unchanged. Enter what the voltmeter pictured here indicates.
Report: **13.5** kV
